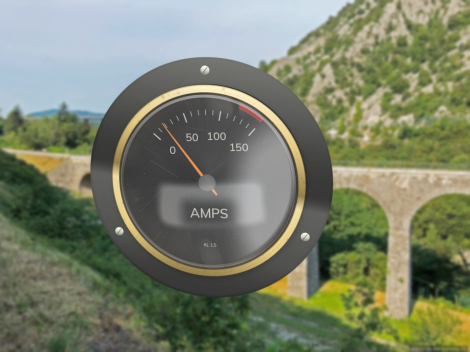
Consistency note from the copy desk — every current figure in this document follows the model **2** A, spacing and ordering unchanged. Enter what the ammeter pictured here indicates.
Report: **20** A
